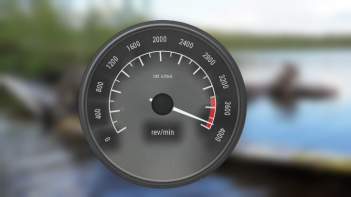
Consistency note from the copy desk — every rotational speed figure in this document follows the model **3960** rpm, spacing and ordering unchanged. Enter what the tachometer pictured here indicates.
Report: **3900** rpm
